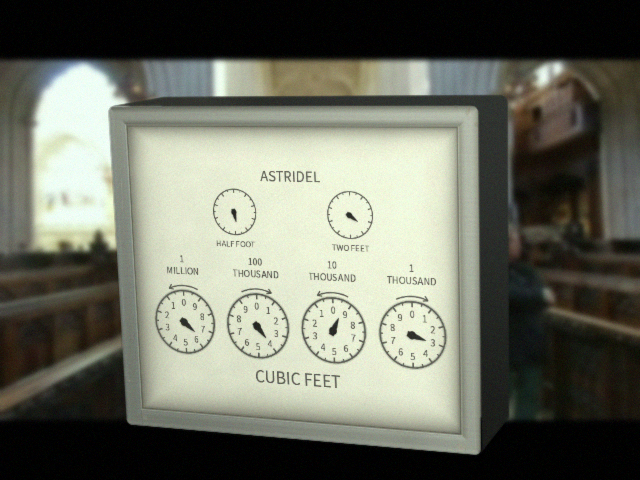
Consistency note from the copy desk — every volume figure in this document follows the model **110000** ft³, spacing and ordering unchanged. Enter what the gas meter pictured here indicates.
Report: **639300** ft³
